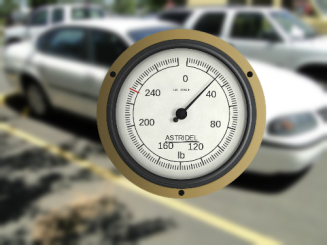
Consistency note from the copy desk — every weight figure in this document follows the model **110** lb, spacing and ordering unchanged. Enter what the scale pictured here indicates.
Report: **30** lb
